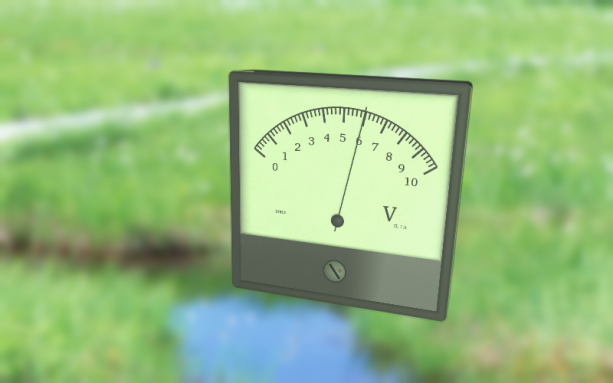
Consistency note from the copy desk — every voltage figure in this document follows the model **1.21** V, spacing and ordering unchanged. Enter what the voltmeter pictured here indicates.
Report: **6** V
